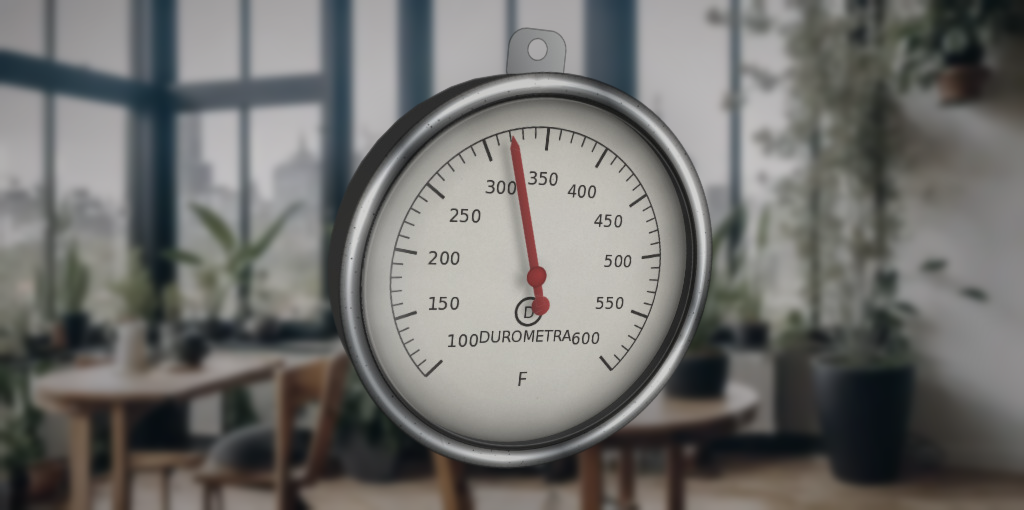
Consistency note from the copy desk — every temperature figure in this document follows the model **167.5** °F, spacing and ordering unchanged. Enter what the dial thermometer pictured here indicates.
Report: **320** °F
